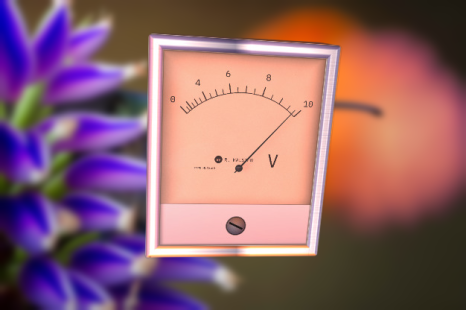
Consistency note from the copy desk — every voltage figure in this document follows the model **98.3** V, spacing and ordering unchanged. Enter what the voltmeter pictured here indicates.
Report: **9.75** V
